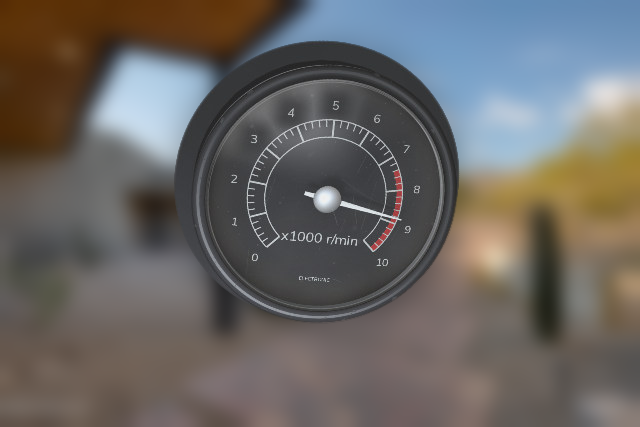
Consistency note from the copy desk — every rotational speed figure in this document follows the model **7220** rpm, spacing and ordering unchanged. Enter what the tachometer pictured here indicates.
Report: **8800** rpm
